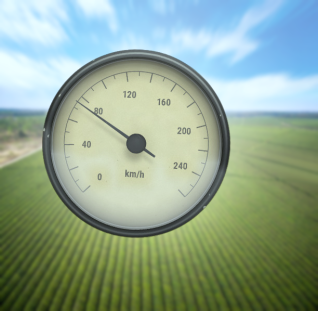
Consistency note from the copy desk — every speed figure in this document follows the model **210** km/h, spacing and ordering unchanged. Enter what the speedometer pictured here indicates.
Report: **75** km/h
